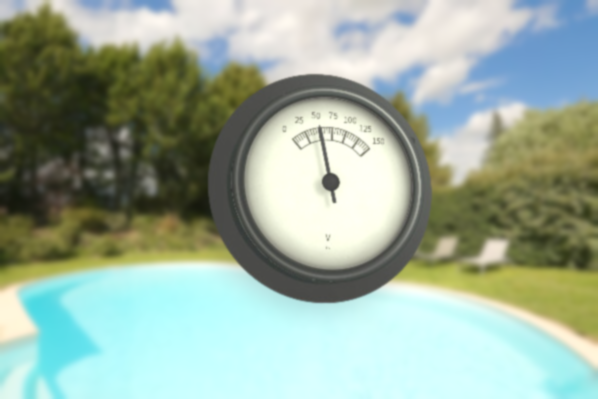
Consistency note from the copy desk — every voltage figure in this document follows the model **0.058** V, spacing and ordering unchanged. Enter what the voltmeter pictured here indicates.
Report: **50** V
